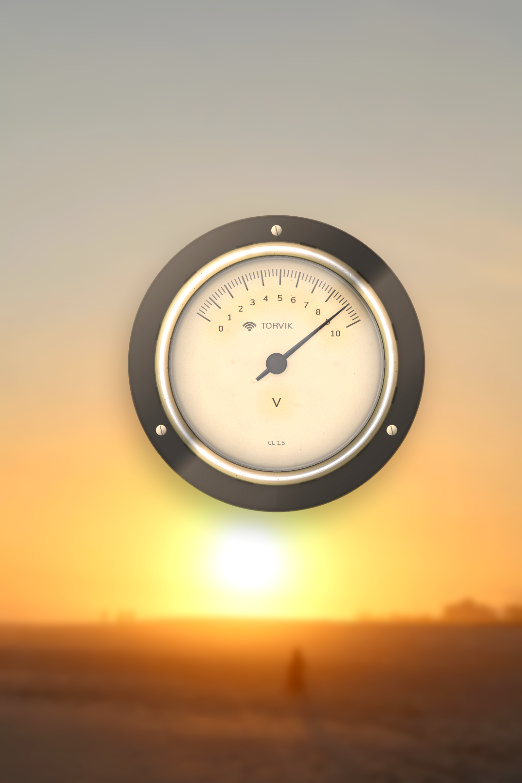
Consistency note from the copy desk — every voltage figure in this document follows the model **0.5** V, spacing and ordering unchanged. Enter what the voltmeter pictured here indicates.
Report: **9** V
